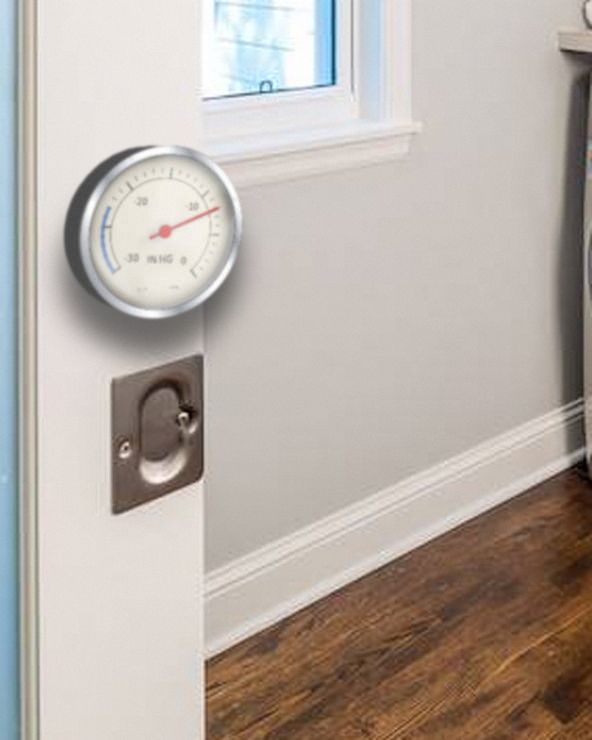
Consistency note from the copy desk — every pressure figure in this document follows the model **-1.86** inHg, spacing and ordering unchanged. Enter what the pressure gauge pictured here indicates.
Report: **-8** inHg
